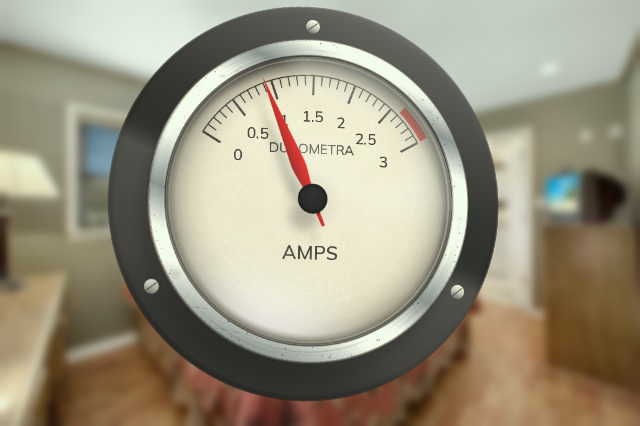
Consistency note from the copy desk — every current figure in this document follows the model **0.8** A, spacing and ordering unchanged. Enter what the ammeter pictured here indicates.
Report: **0.9** A
